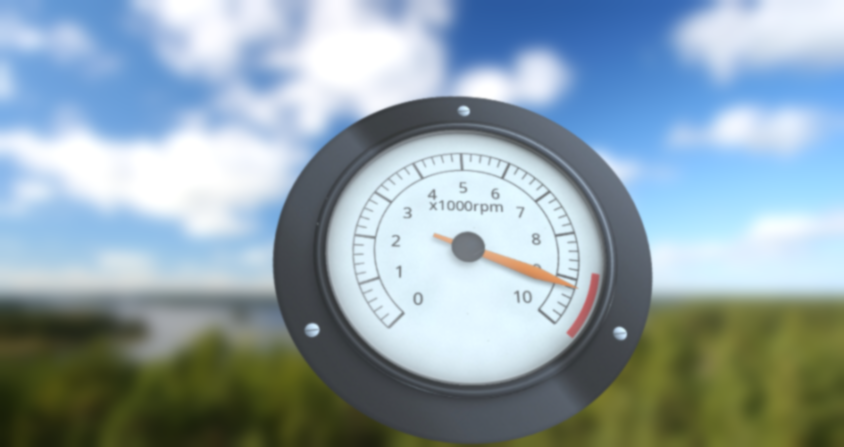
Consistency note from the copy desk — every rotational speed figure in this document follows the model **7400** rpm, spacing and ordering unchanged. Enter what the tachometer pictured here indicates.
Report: **9200** rpm
